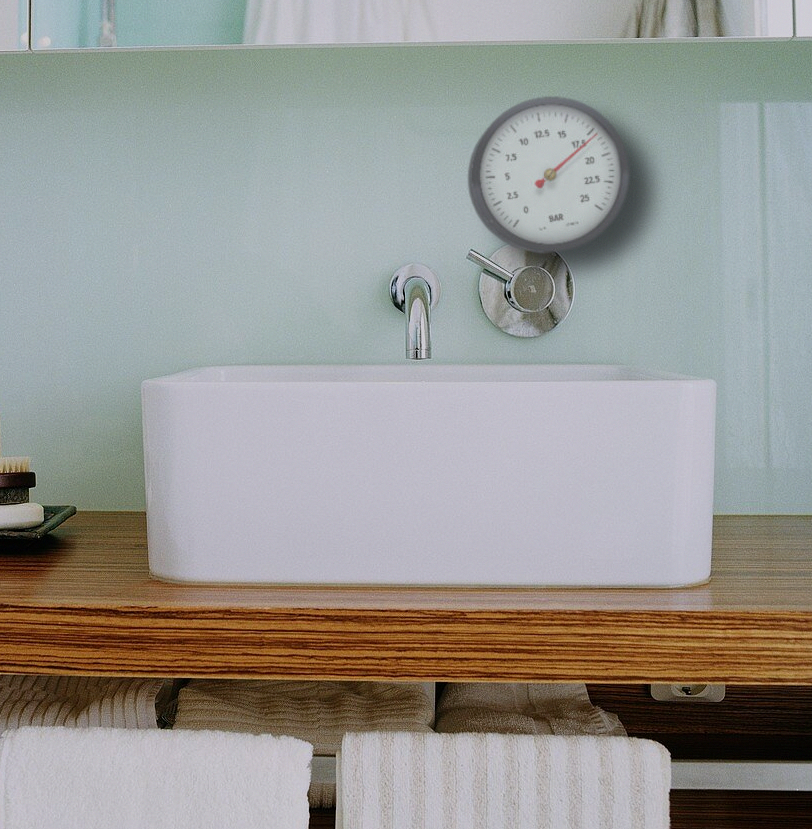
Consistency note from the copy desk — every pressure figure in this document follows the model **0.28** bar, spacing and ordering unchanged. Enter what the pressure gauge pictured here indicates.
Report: **18** bar
